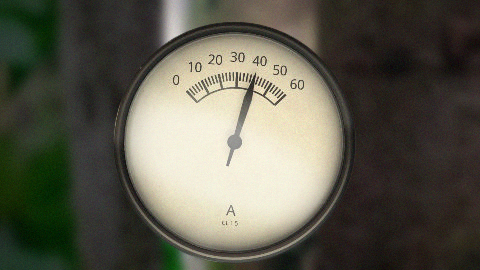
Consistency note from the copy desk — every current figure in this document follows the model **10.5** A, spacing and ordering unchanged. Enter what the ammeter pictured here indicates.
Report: **40** A
